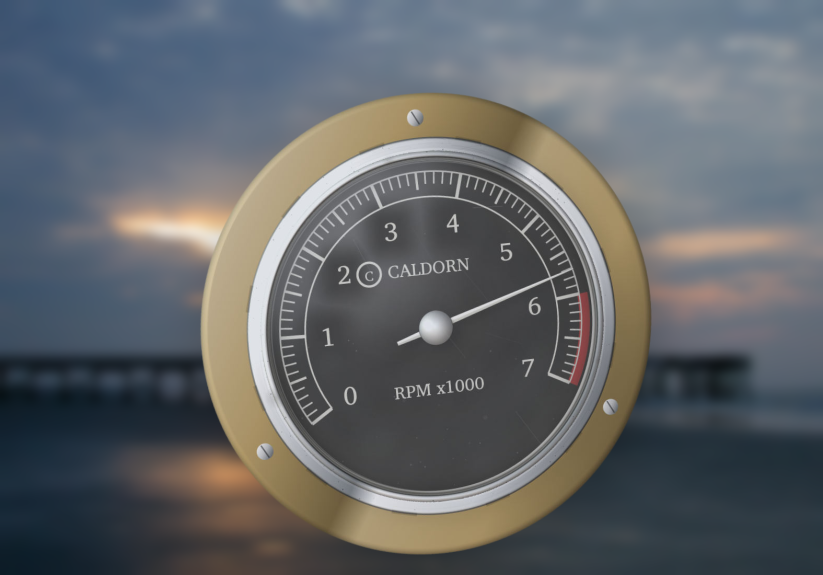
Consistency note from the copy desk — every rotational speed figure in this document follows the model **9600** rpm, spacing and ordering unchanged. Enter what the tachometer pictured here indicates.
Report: **5700** rpm
